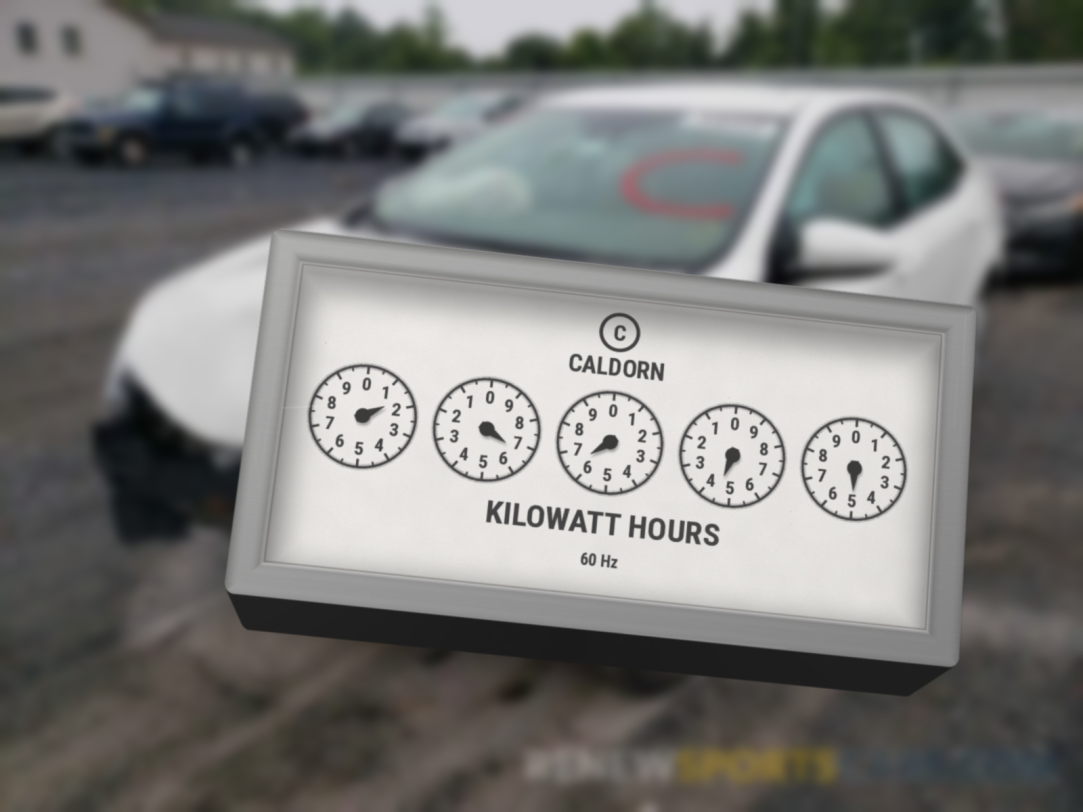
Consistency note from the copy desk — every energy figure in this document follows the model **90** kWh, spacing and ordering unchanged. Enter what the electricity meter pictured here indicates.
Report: **16645** kWh
